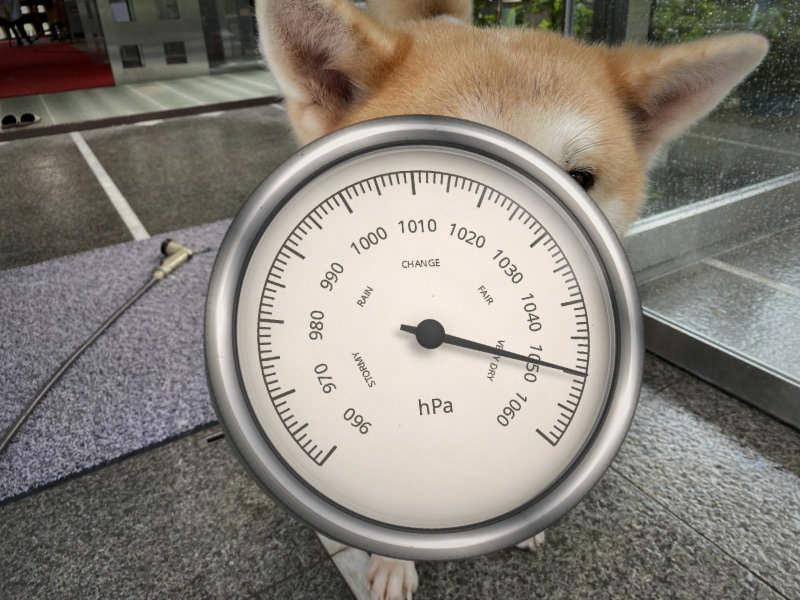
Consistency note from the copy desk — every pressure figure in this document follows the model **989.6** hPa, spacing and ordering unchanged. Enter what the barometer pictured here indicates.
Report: **1050** hPa
